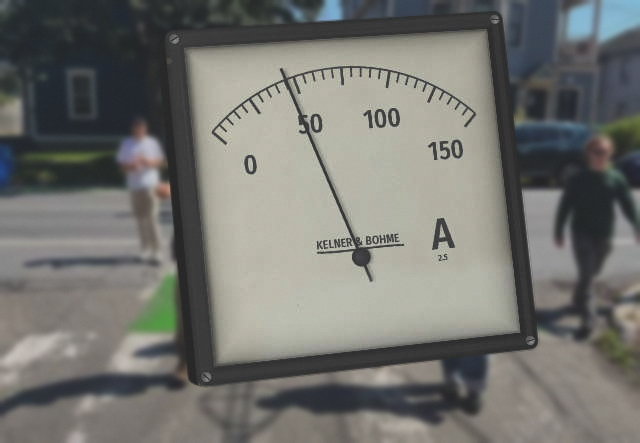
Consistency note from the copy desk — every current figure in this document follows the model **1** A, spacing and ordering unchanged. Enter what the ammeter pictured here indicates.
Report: **45** A
